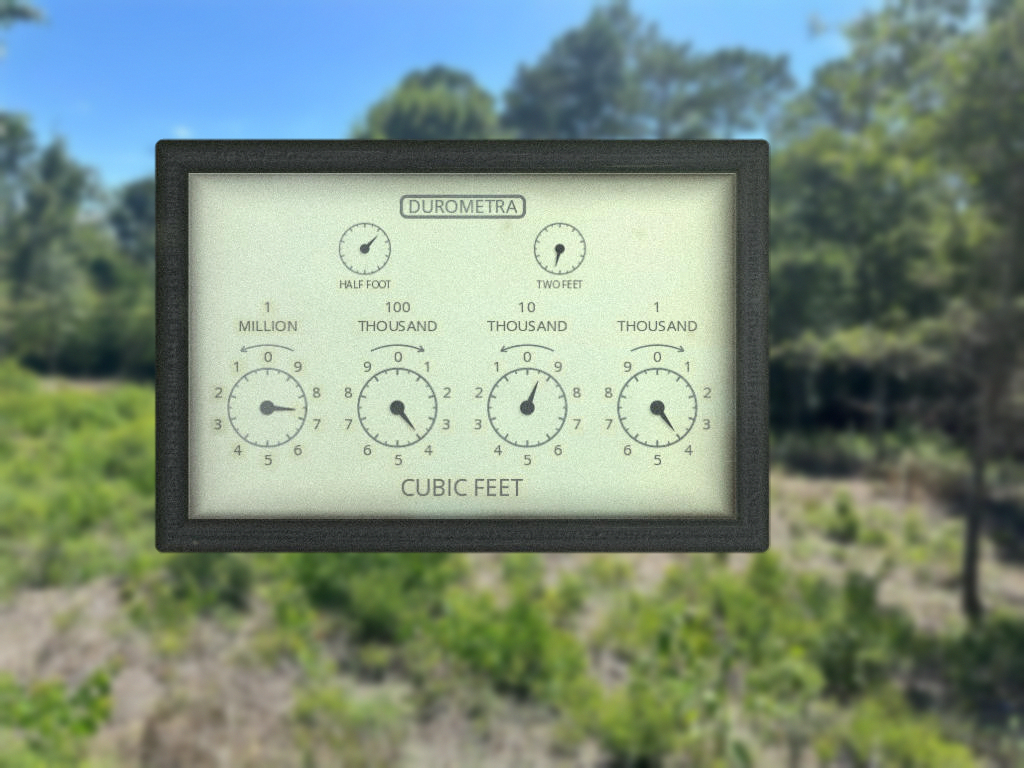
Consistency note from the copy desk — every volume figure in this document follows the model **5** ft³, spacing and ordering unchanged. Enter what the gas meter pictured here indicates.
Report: **739400** ft³
